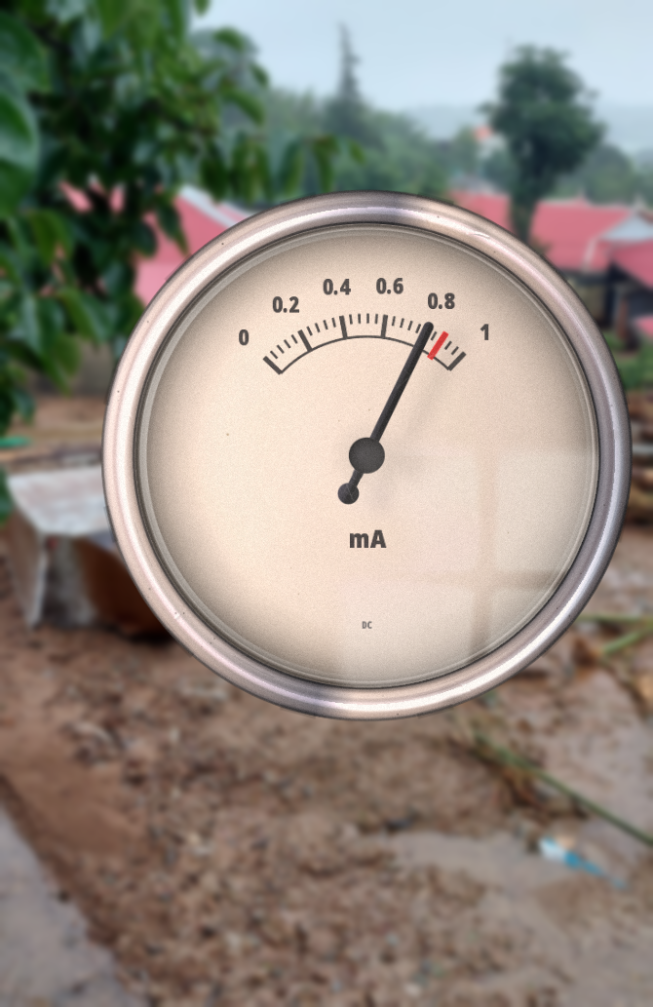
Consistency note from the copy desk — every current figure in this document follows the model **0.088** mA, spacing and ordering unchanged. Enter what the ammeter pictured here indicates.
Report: **0.8** mA
